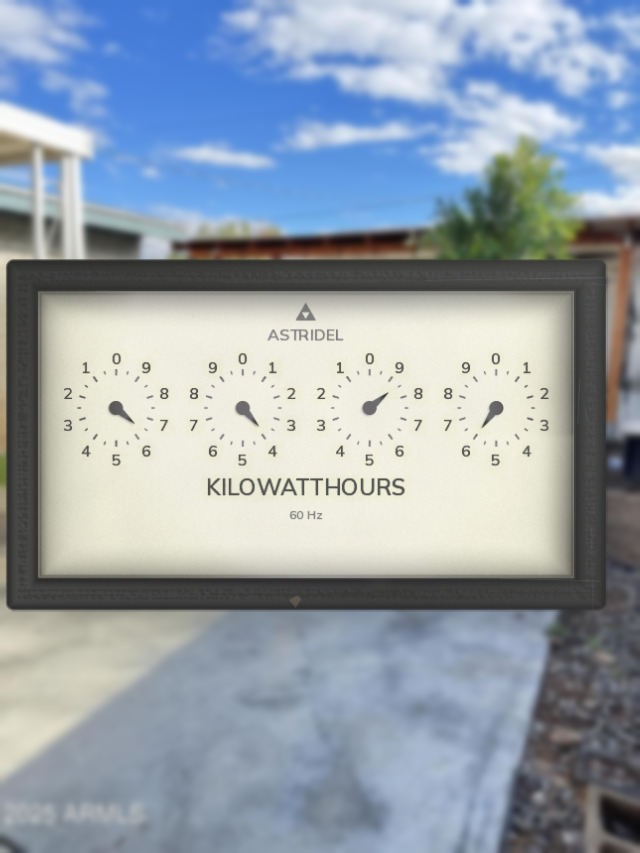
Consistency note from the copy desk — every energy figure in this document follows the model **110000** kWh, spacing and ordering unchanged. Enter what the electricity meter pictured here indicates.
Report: **6386** kWh
